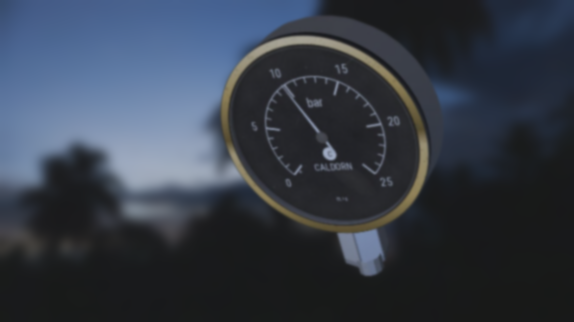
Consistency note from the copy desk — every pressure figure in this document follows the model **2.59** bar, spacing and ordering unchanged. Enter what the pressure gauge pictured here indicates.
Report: **10** bar
